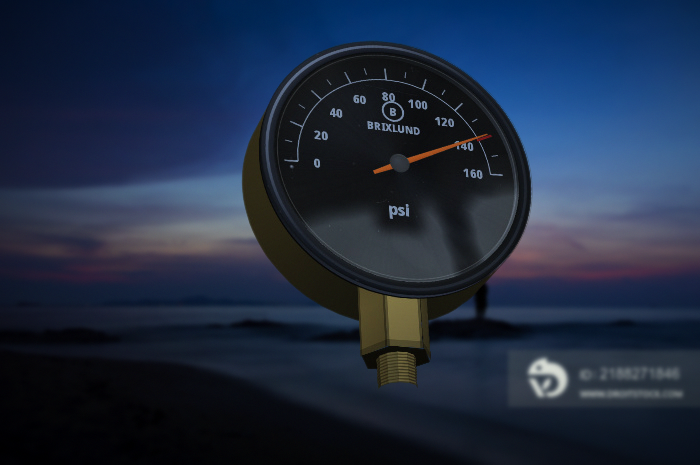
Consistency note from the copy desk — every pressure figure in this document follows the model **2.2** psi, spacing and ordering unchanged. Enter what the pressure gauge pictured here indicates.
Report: **140** psi
